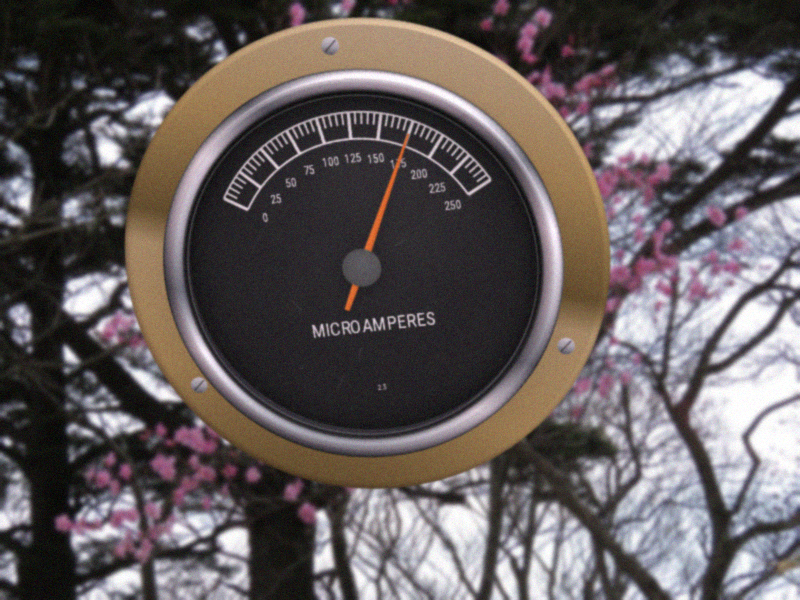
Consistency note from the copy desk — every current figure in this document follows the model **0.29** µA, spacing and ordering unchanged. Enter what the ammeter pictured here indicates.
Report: **175** µA
